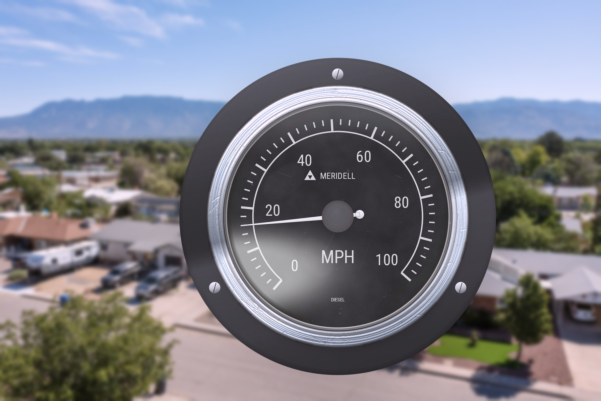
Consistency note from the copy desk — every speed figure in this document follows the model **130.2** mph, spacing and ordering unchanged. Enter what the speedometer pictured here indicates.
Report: **16** mph
